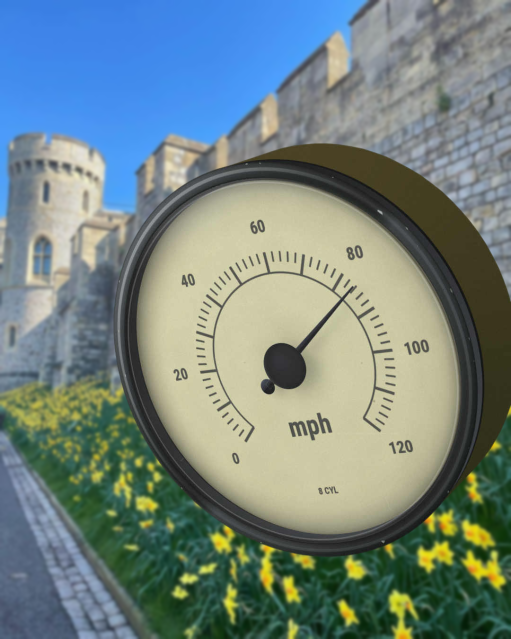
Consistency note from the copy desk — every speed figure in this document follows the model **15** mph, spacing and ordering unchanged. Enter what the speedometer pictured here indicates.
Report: **84** mph
